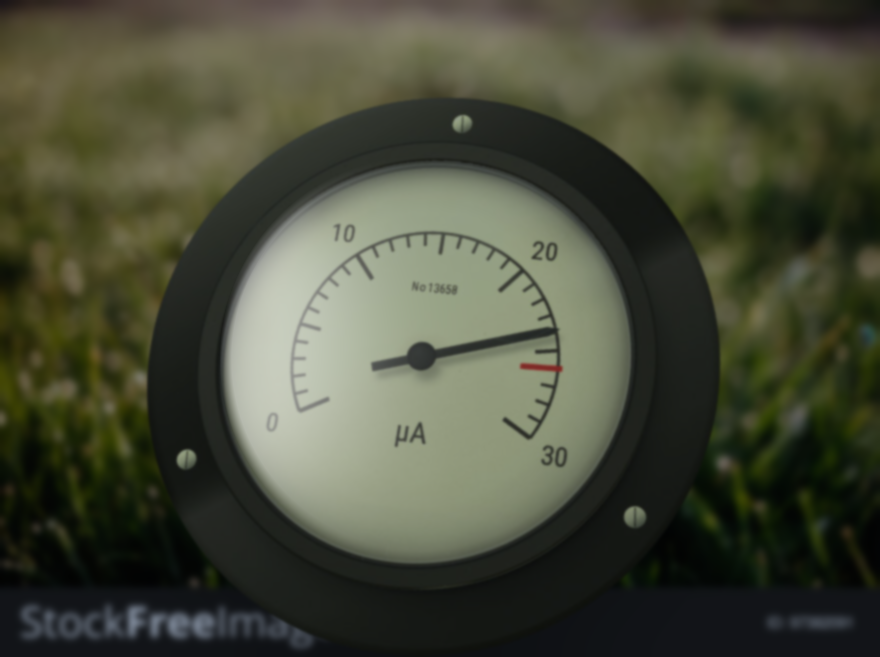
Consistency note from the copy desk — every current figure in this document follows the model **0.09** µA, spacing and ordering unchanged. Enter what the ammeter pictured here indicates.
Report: **24** µA
